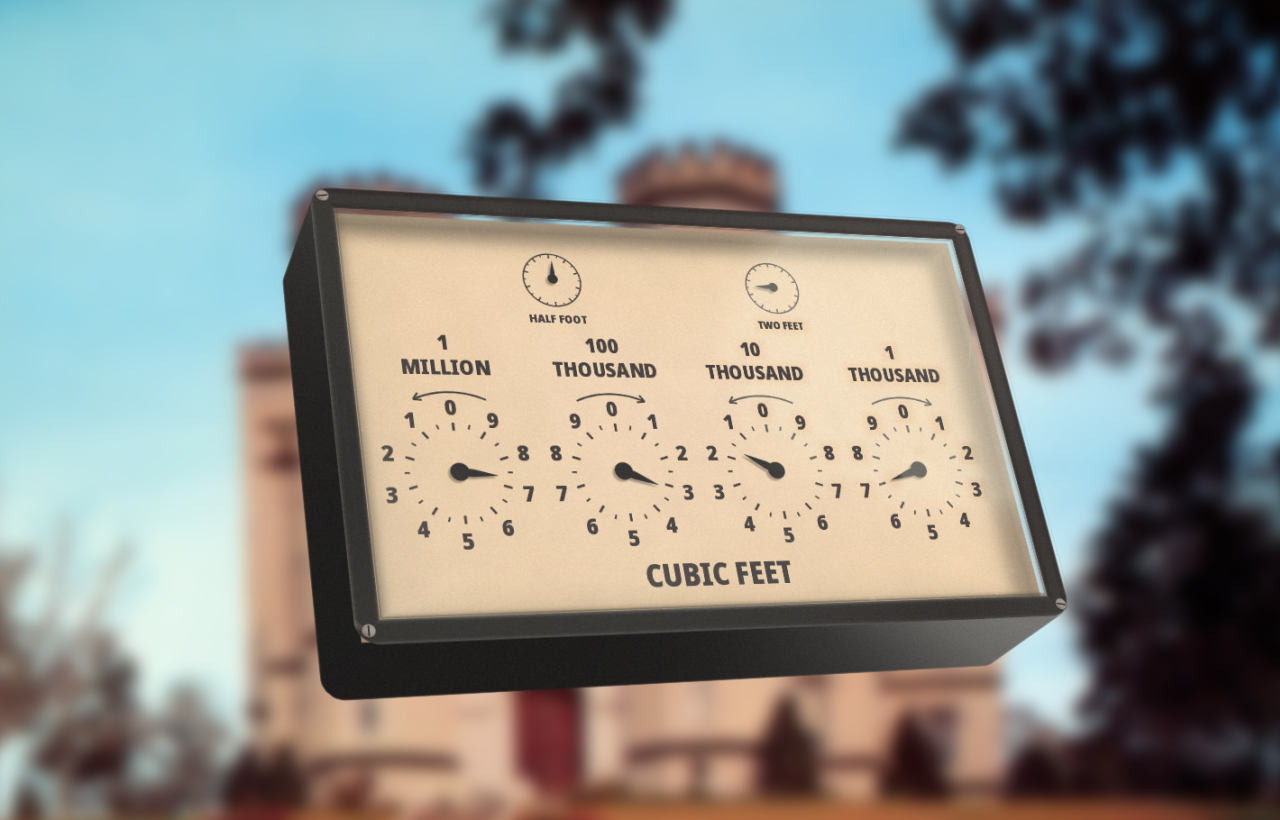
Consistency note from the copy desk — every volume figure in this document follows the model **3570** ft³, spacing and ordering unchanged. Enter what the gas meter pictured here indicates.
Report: **731700** ft³
